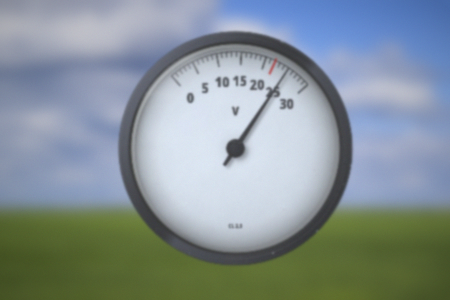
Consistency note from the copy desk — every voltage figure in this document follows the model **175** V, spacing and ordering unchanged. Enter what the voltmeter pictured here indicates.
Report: **25** V
